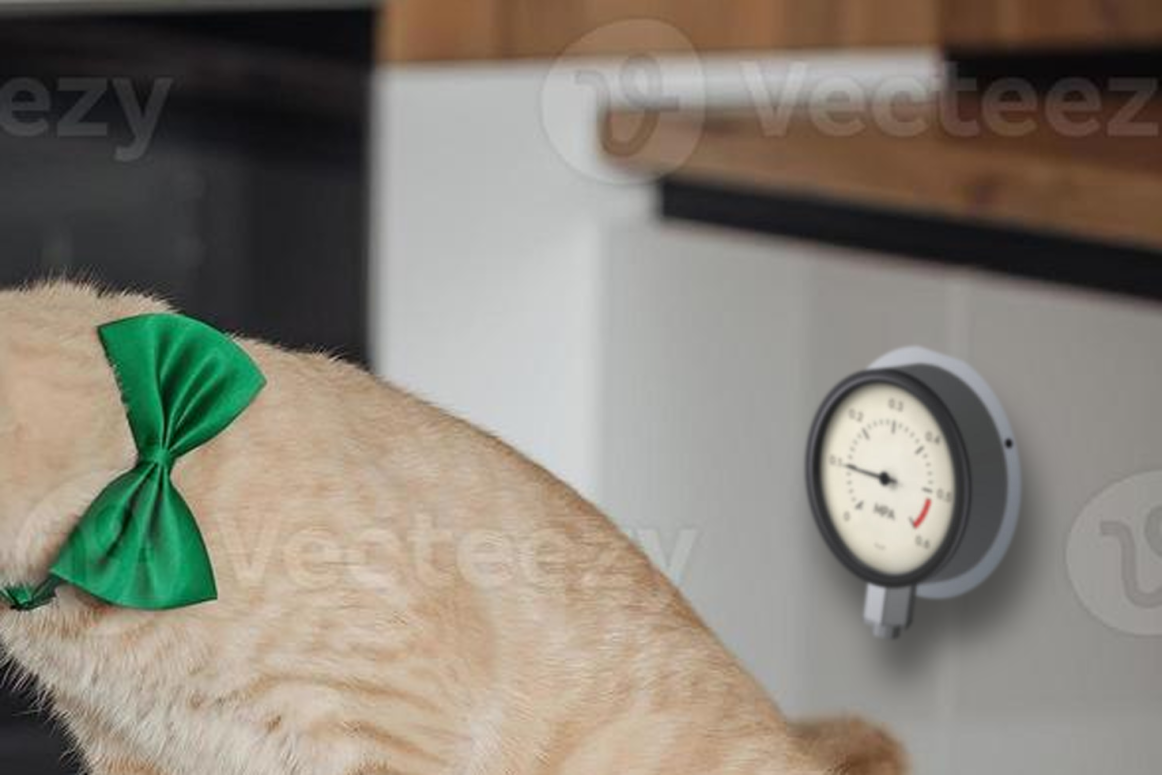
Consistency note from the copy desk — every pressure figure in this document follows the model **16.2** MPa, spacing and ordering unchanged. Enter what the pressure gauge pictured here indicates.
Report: **0.1** MPa
